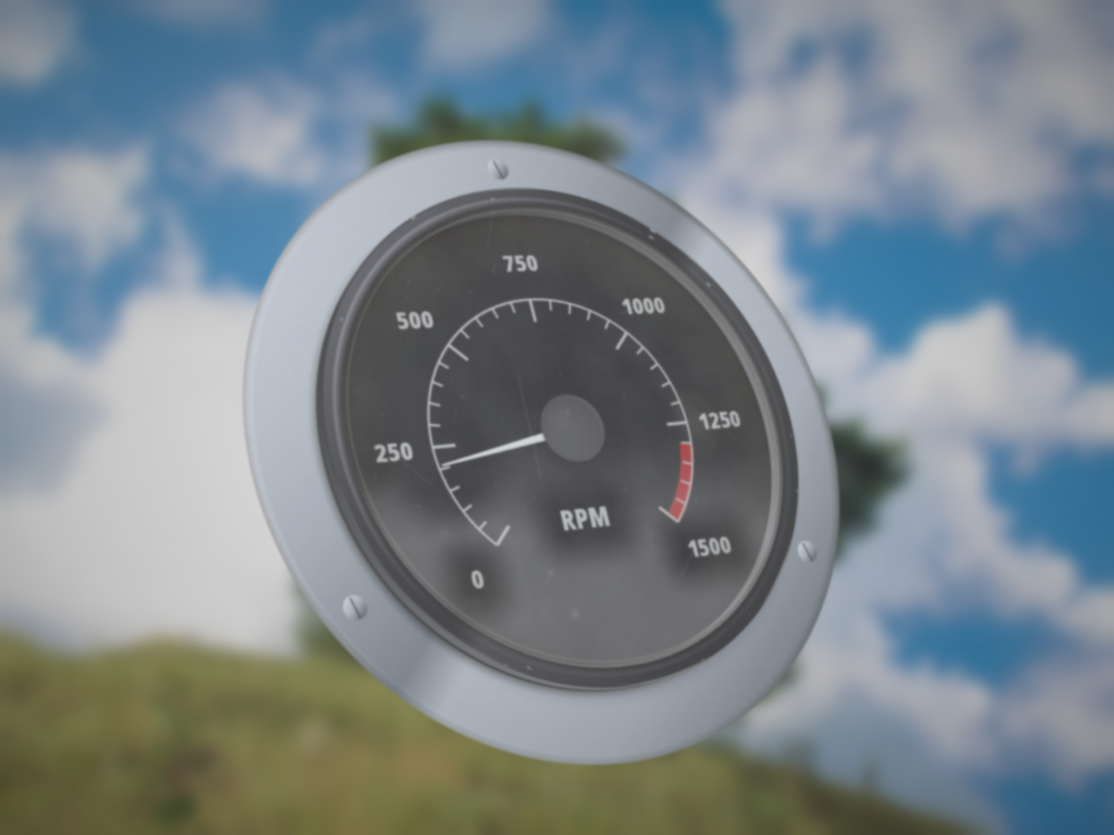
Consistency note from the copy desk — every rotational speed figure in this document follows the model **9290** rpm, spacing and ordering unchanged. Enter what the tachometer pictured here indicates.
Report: **200** rpm
